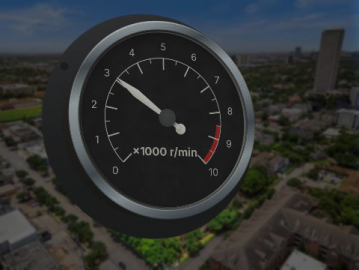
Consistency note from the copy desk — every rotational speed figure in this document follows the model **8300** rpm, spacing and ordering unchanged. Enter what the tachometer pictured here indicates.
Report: **3000** rpm
